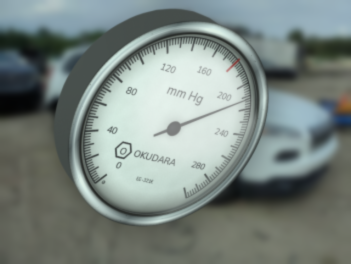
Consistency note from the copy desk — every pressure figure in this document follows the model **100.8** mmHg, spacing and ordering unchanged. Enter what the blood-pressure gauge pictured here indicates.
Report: **210** mmHg
